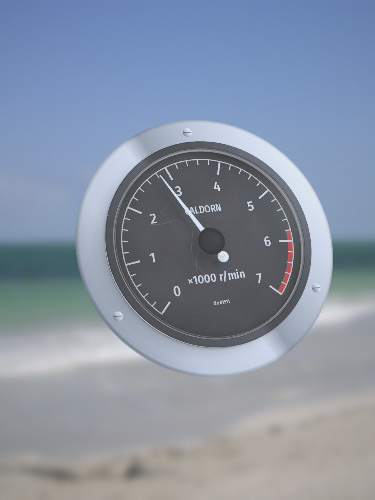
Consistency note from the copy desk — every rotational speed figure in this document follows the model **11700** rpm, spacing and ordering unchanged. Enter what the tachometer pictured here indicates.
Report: **2800** rpm
